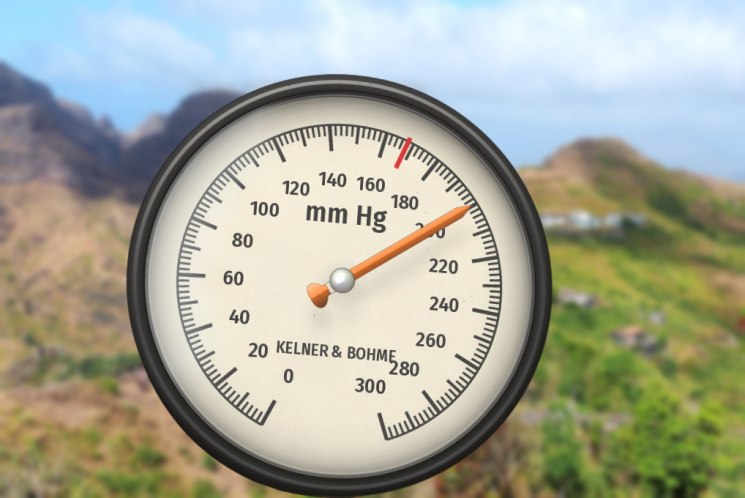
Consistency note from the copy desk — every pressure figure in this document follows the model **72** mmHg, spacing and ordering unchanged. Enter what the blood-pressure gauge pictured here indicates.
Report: **200** mmHg
